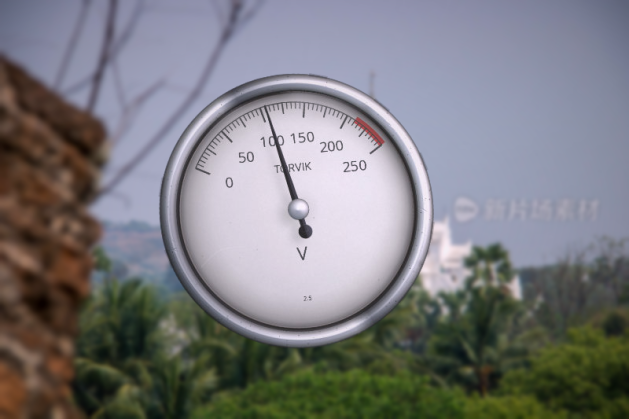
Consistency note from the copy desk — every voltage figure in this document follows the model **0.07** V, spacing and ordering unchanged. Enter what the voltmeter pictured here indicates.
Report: **105** V
